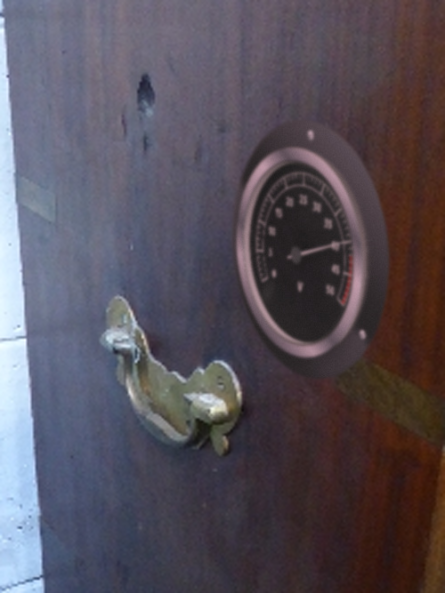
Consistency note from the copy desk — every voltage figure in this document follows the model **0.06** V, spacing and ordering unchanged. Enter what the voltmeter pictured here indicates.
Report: **40** V
